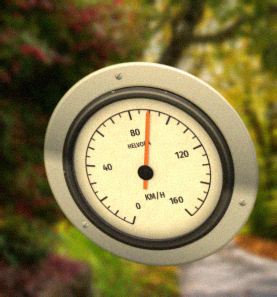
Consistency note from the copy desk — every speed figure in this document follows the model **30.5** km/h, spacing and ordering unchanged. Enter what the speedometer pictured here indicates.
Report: **90** km/h
